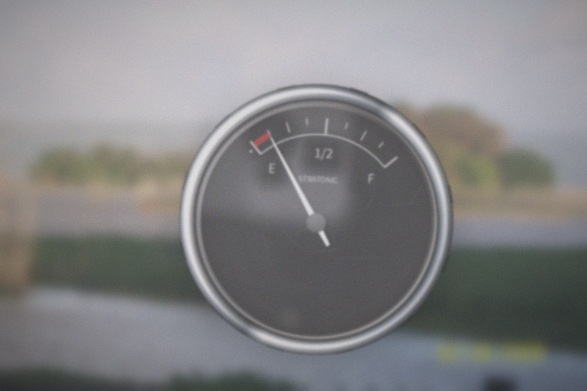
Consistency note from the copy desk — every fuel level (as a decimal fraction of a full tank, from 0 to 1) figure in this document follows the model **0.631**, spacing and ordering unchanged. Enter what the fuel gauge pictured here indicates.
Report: **0.125**
